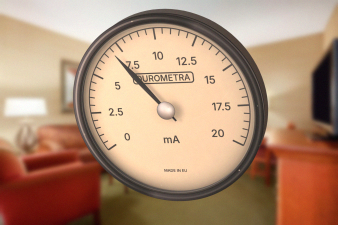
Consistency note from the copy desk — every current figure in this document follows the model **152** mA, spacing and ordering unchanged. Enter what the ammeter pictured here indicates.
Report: **7** mA
